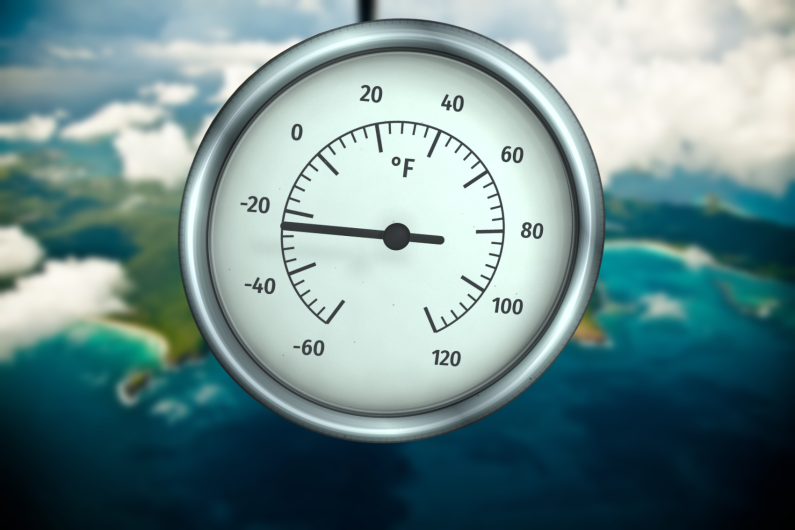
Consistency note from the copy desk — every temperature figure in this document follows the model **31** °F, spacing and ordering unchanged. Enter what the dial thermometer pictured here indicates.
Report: **-24** °F
